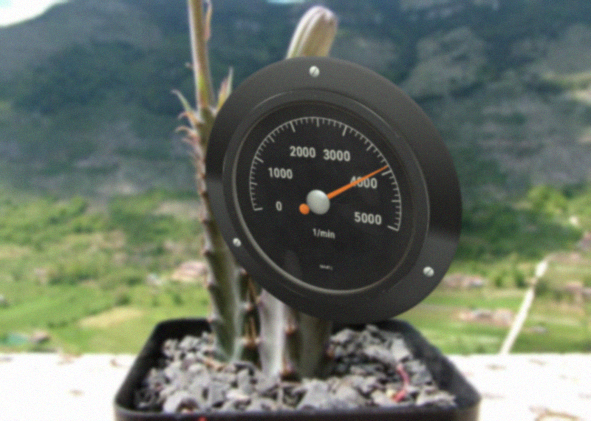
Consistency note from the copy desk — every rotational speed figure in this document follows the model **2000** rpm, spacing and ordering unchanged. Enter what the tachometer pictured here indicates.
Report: **3900** rpm
